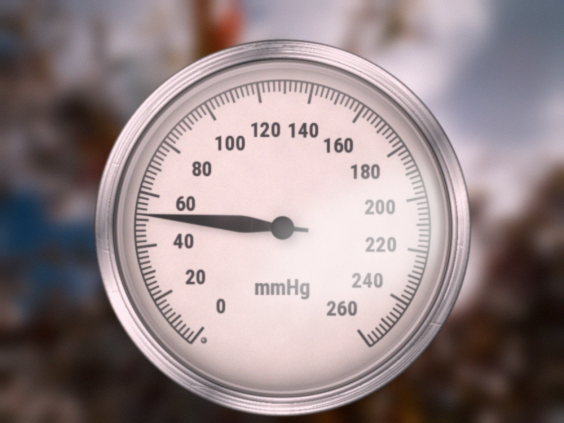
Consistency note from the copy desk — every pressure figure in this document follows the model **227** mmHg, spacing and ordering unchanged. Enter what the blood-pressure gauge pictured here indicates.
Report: **52** mmHg
